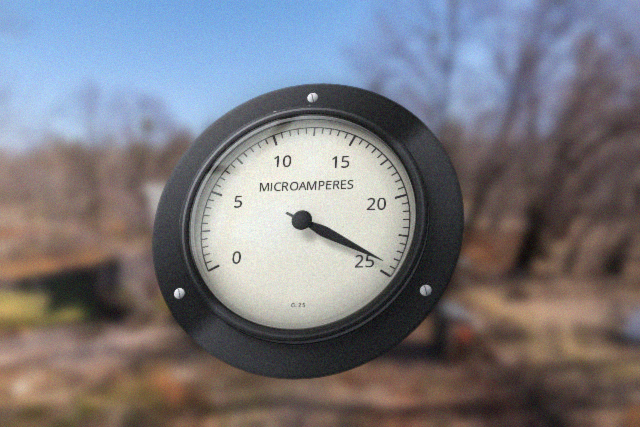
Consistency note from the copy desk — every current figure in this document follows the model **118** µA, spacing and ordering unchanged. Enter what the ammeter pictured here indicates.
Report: **24.5** µA
